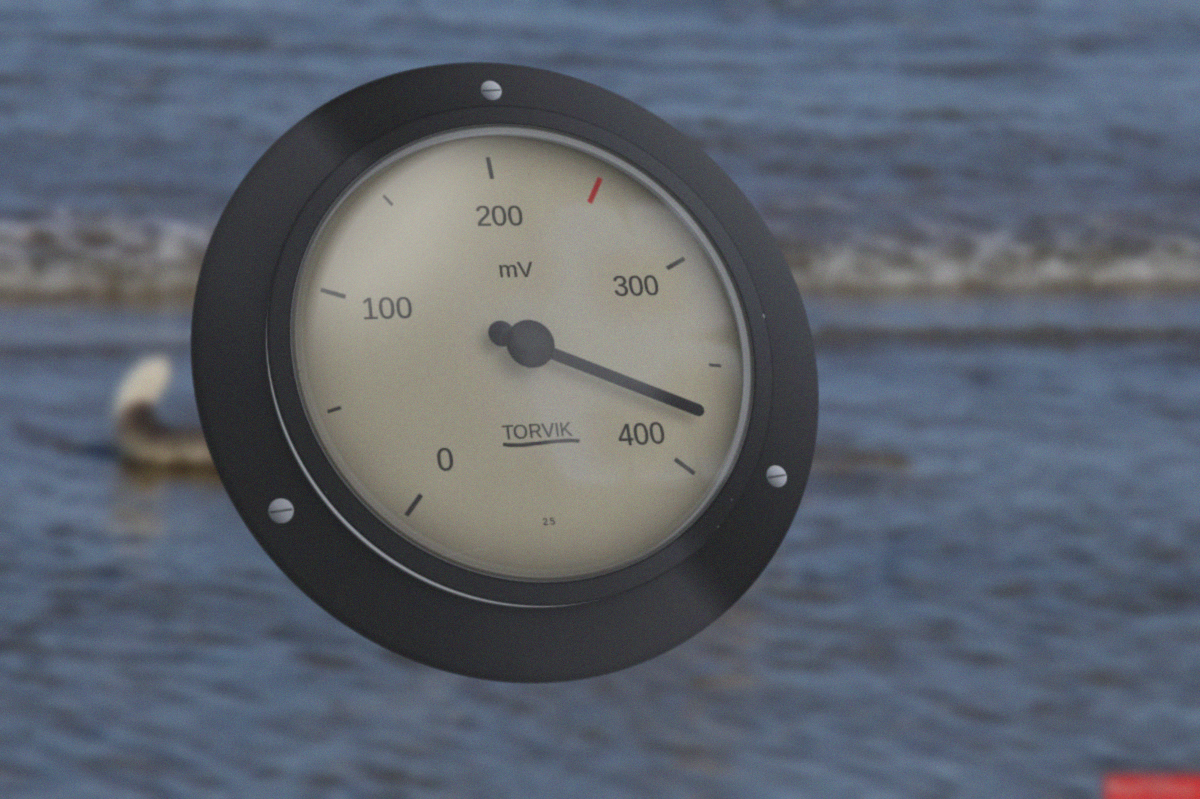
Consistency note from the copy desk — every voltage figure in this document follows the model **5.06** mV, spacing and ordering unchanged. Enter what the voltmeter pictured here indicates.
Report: **375** mV
